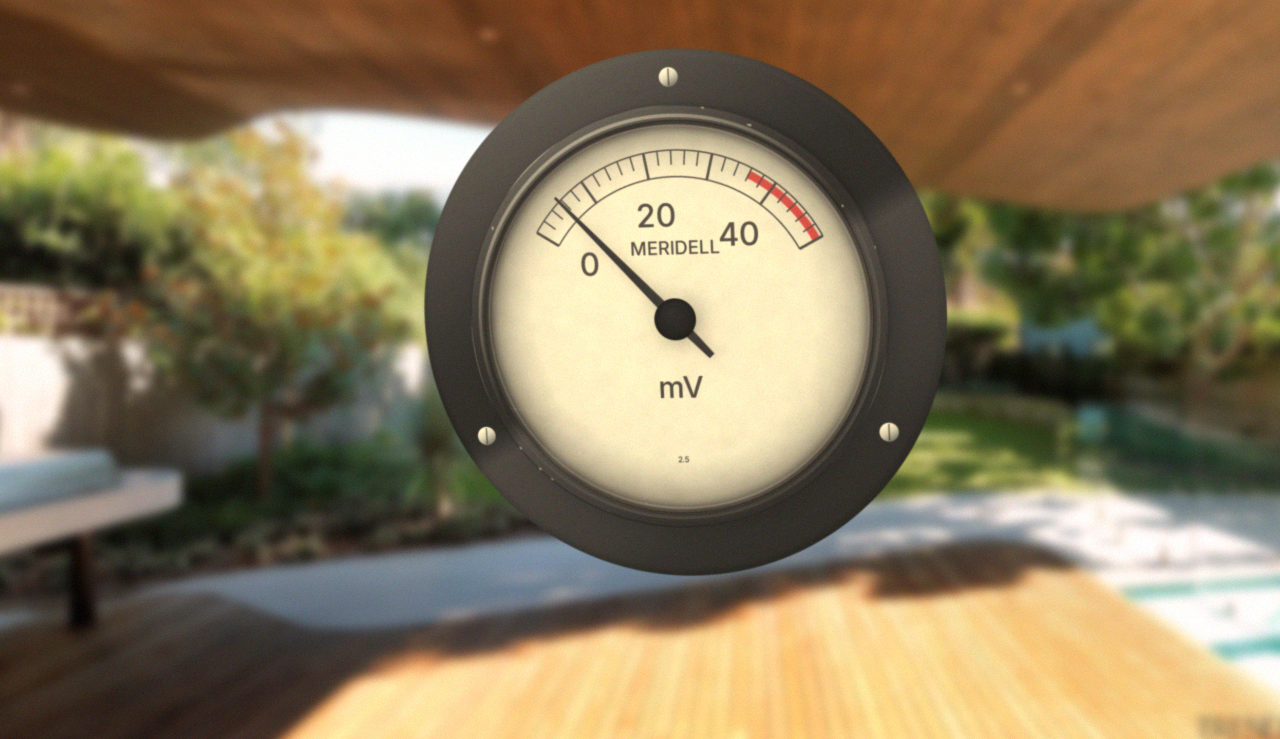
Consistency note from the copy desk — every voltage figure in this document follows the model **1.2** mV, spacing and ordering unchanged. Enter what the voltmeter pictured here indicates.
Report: **6** mV
